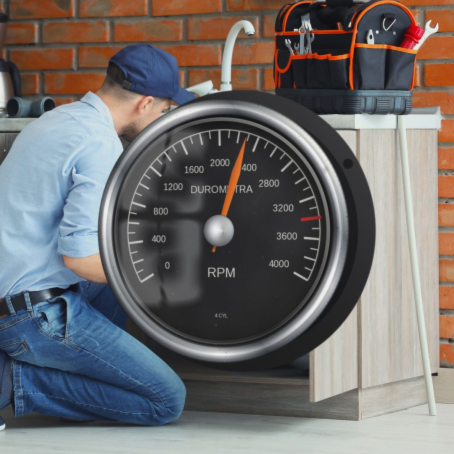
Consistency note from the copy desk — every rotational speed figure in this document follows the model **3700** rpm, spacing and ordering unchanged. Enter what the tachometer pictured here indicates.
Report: **2300** rpm
